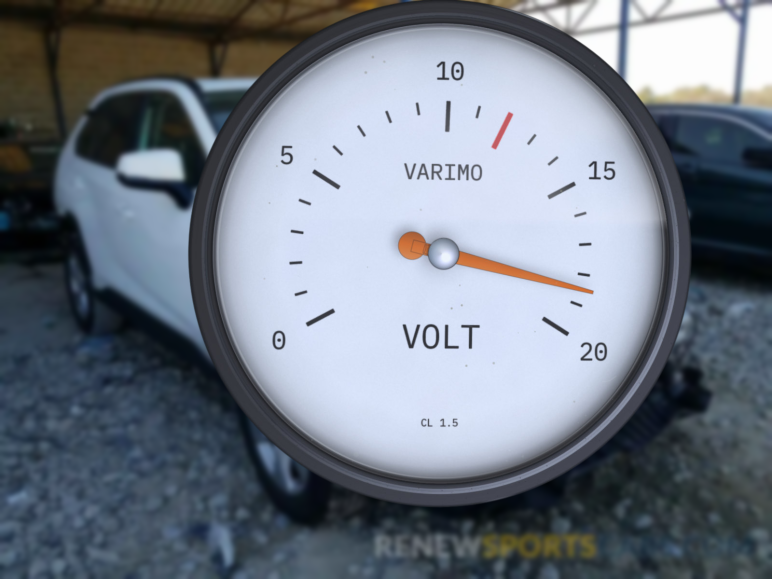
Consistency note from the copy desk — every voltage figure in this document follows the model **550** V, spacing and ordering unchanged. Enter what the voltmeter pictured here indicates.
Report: **18.5** V
